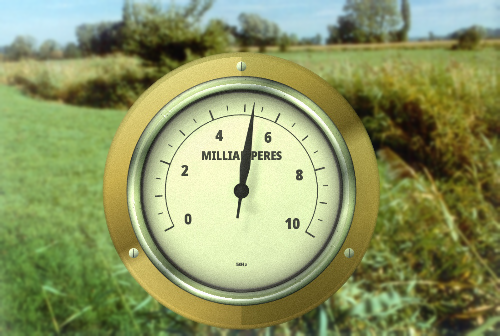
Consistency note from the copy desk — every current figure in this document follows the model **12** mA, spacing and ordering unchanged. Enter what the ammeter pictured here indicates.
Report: **5.25** mA
